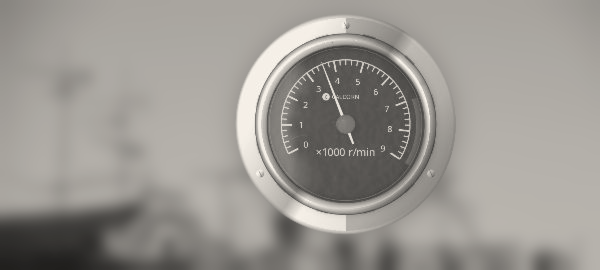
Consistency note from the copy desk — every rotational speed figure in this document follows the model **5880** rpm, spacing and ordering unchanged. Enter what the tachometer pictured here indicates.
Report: **3600** rpm
